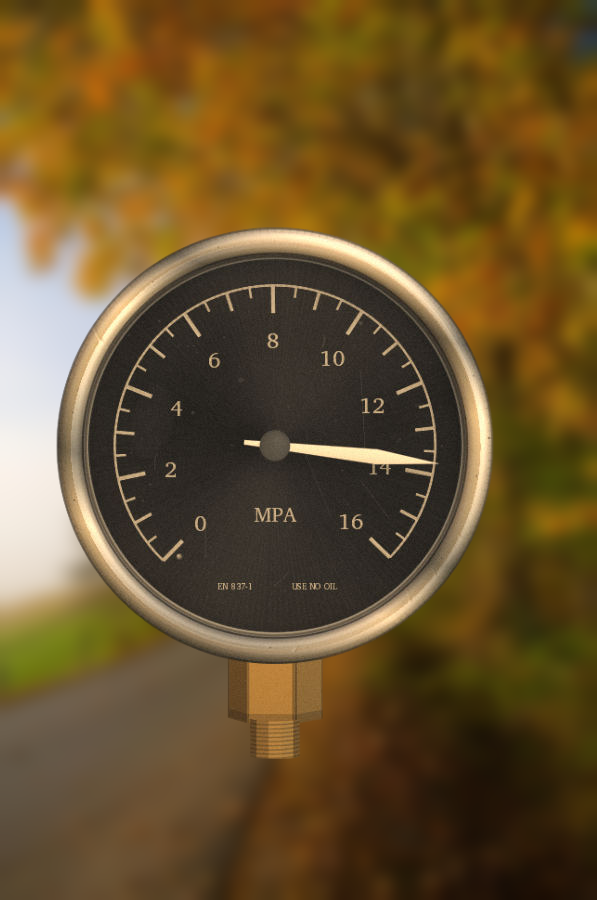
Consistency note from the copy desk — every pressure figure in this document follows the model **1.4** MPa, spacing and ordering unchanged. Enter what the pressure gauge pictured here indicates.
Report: **13.75** MPa
